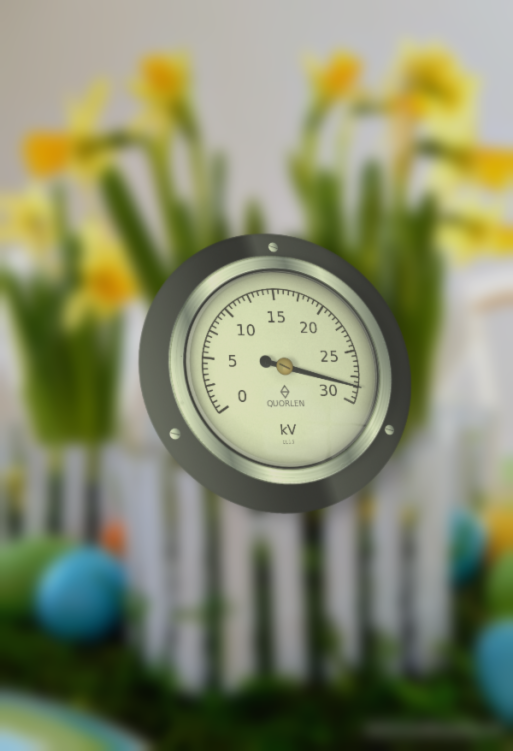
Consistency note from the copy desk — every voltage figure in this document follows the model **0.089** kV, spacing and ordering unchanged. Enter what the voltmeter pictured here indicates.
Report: **28.5** kV
